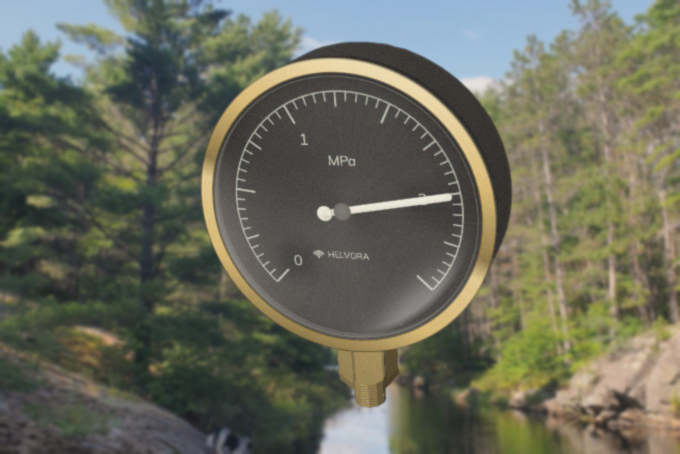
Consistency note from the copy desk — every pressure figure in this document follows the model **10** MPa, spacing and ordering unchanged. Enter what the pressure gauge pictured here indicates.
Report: **2** MPa
